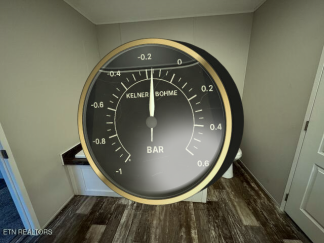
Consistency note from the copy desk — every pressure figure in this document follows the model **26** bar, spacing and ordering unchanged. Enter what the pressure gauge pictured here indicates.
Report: **-0.15** bar
